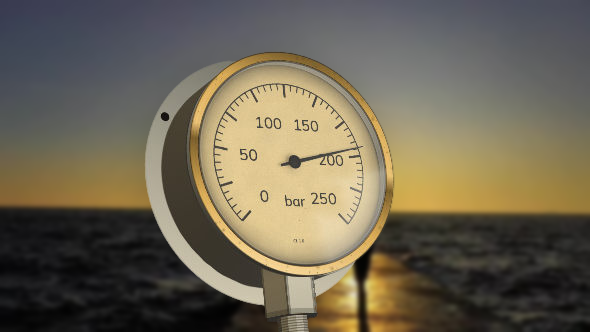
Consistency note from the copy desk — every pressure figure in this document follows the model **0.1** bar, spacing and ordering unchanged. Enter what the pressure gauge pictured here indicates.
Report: **195** bar
